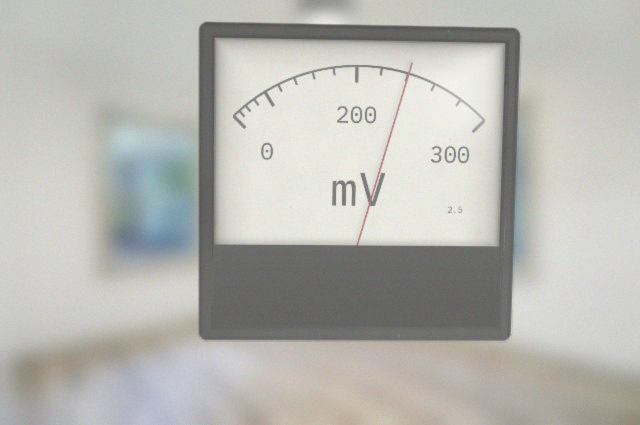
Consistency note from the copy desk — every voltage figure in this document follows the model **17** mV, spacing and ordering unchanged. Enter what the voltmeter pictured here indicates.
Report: **240** mV
